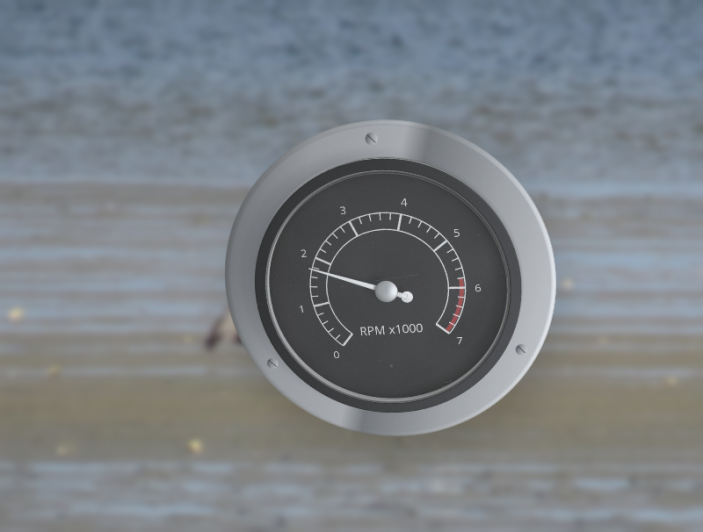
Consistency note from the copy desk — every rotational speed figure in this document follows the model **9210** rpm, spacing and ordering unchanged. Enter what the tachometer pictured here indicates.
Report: **1800** rpm
